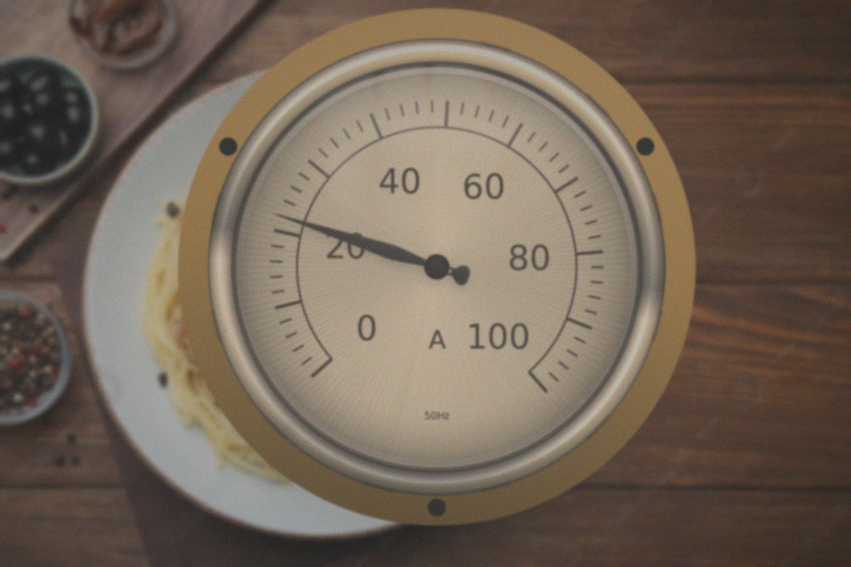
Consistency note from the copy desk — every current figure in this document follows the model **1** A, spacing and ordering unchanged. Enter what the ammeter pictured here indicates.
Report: **22** A
